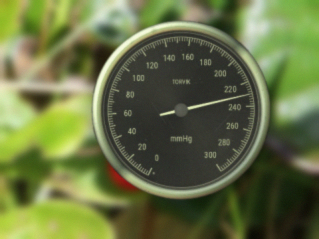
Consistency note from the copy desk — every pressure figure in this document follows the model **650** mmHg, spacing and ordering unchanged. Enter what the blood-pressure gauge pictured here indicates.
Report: **230** mmHg
